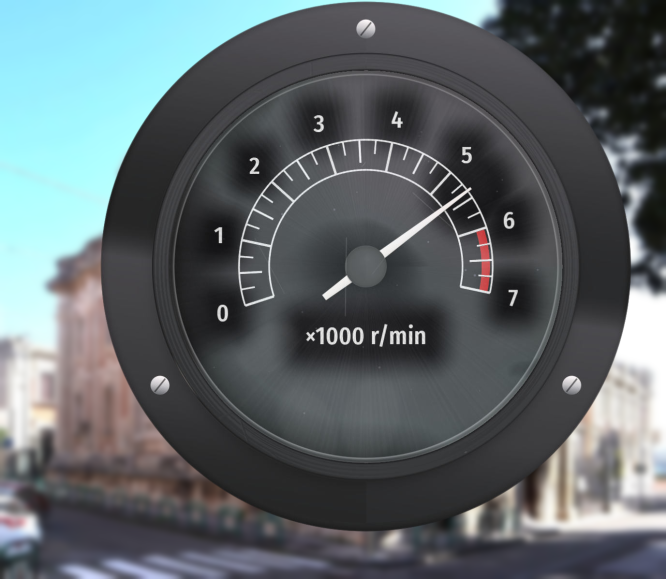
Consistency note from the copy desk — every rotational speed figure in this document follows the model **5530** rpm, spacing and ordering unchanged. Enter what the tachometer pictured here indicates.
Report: **5375** rpm
